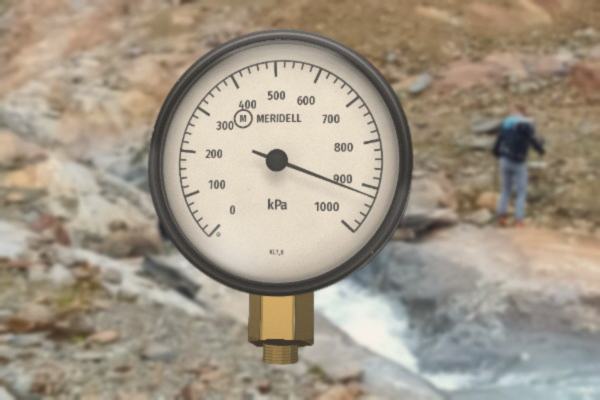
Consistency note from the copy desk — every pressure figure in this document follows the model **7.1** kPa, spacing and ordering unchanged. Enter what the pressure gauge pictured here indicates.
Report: **920** kPa
